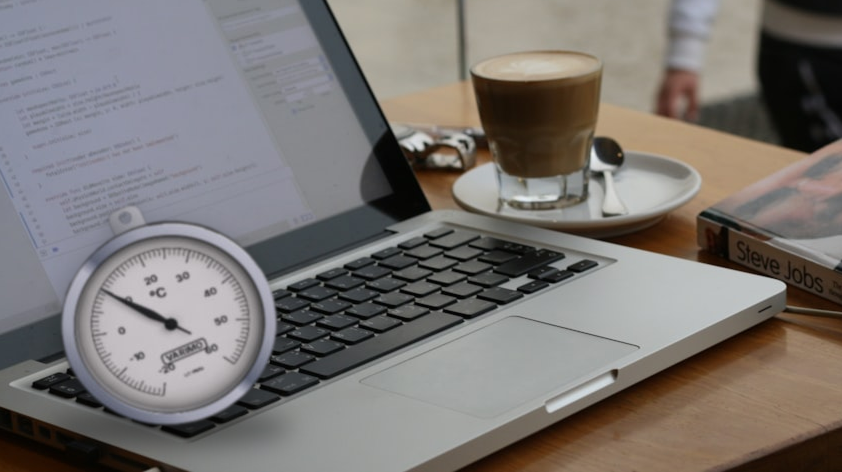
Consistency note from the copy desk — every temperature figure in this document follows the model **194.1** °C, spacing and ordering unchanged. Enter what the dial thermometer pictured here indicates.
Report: **10** °C
